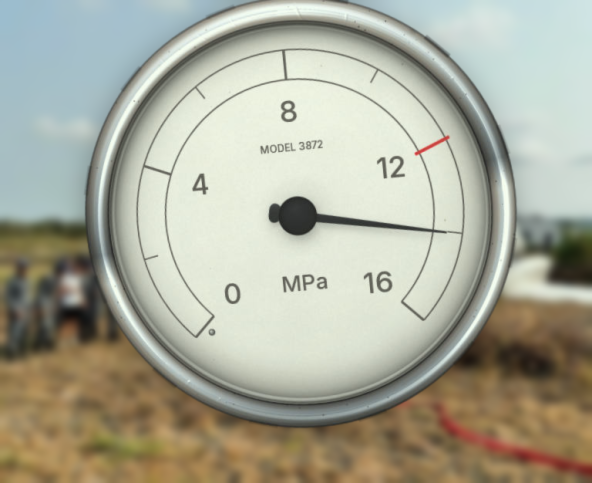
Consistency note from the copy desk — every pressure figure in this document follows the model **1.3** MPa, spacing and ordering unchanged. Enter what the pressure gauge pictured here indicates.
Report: **14** MPa
